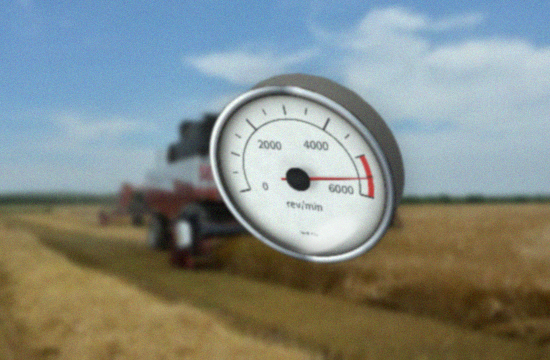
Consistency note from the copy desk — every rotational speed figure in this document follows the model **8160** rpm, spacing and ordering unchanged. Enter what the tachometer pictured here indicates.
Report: **5500** rpm
